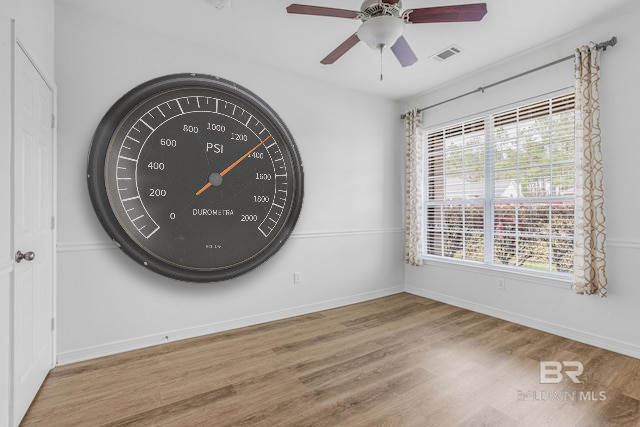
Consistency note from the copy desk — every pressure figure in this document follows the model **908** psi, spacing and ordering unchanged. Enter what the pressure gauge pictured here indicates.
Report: **1350** psi
